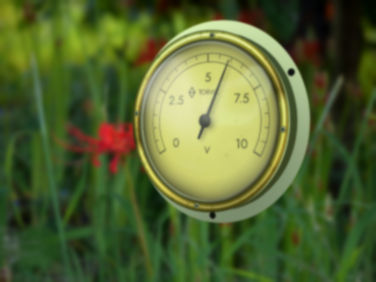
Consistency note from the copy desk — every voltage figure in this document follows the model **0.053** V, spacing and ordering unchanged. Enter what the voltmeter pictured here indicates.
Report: **6** V
